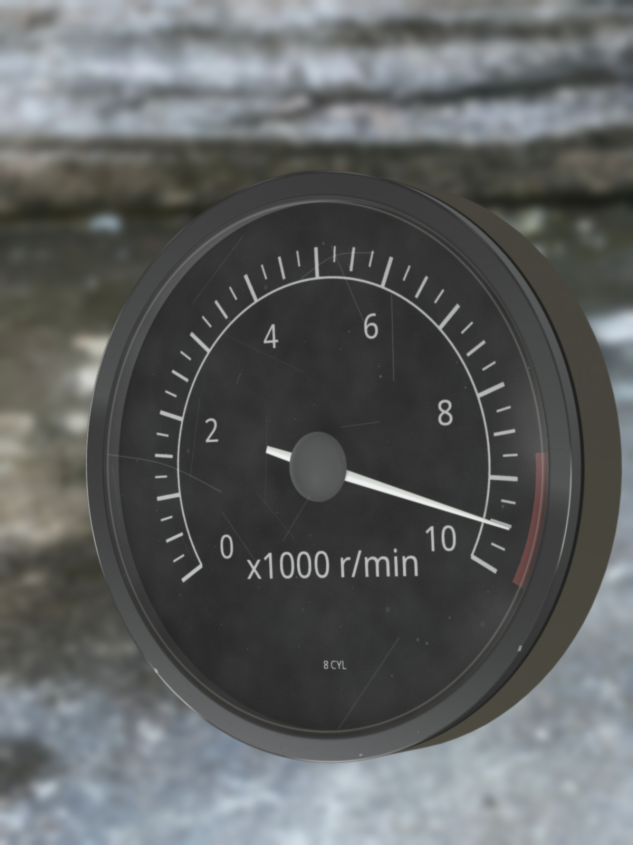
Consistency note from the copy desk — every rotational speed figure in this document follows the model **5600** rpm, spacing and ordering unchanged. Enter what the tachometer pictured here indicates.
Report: **9500** rpm
